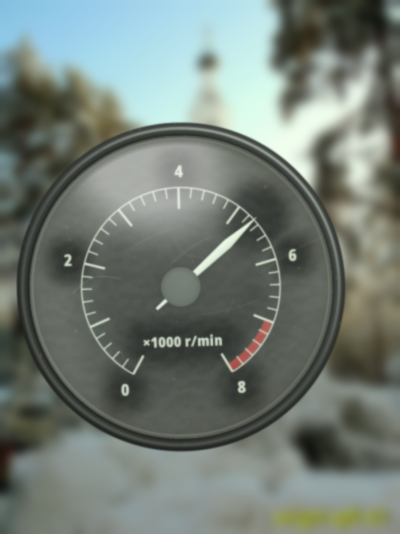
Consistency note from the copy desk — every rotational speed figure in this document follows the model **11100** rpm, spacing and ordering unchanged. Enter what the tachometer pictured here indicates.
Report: **5300** rpm
